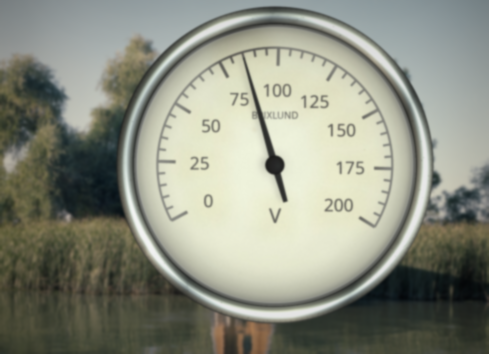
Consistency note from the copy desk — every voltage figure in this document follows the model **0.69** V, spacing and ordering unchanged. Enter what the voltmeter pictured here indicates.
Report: **85** V
